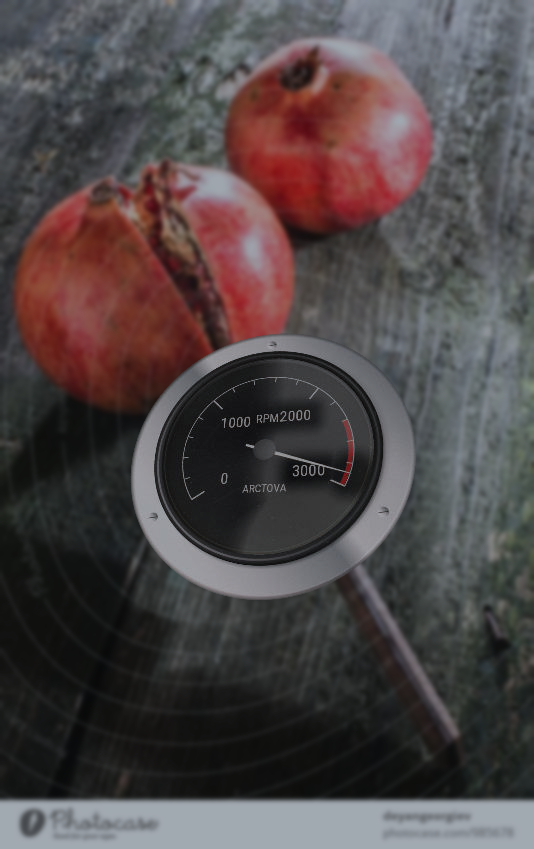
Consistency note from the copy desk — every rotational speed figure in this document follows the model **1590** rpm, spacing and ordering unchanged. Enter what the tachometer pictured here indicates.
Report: **2900** rpm
